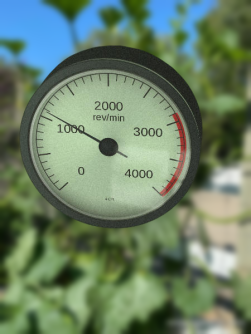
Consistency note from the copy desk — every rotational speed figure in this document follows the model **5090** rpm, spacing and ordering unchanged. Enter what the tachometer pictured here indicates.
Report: **1100** rpm
